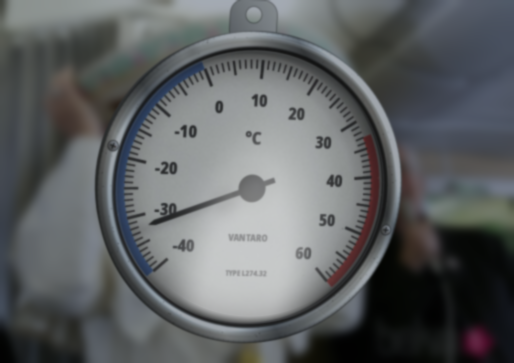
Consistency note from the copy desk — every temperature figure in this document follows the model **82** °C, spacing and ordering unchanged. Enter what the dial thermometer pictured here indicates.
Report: **-32** °C
